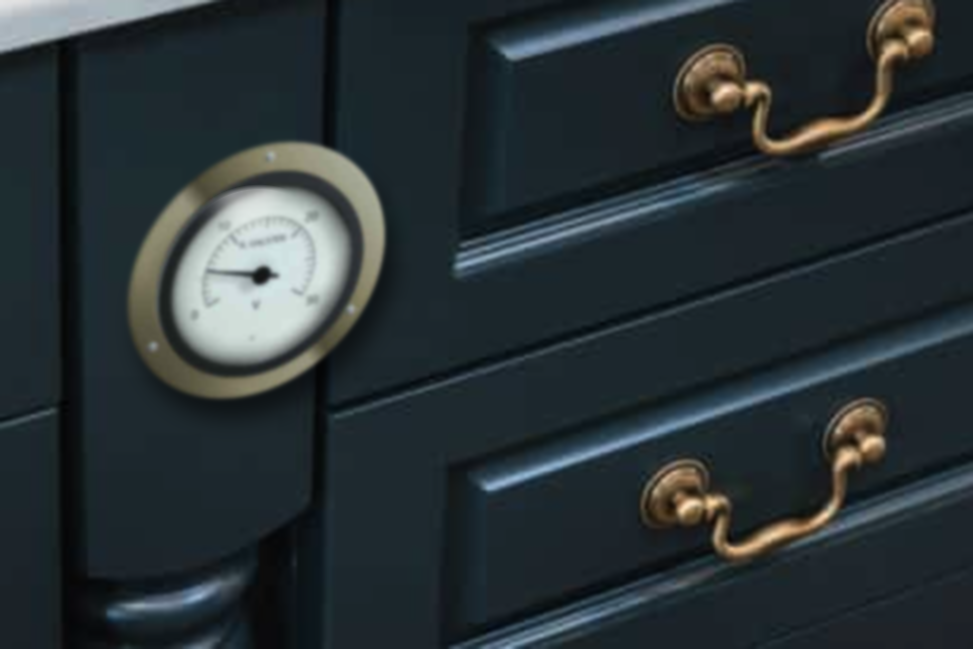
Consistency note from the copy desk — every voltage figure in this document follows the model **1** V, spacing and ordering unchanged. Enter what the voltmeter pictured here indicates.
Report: **5** V
